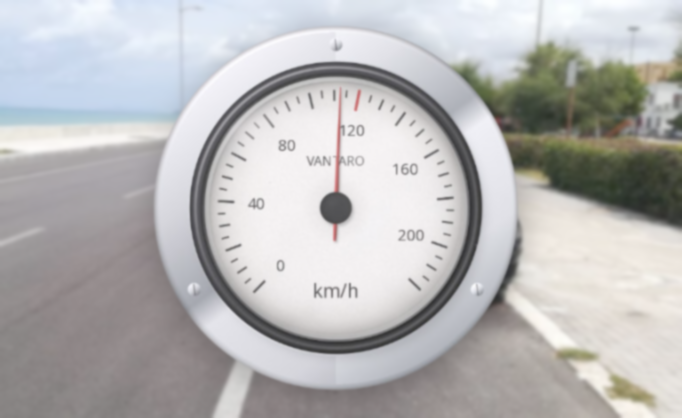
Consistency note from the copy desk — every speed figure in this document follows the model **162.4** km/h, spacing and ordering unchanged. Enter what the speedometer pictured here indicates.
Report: **112.5** km/h
